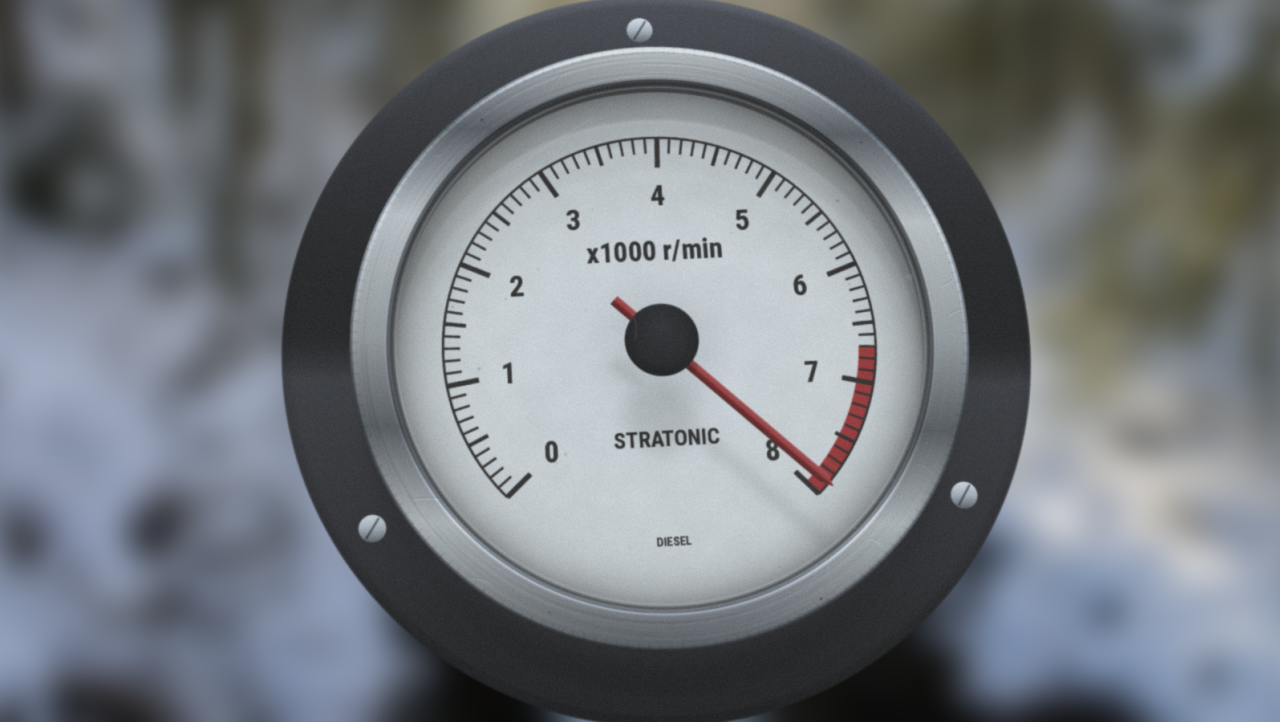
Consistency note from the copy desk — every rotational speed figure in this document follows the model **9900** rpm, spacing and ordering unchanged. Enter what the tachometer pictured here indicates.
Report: **7900** rpm
